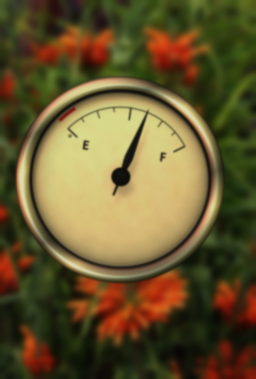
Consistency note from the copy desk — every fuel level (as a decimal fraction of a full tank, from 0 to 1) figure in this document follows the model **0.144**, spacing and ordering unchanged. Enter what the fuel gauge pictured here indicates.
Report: **0.625**
